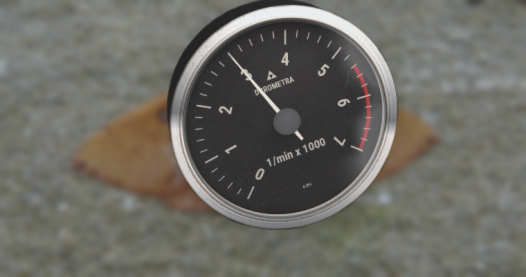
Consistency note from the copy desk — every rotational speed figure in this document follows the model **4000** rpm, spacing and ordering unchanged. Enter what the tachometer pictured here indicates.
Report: **3000** rpm
